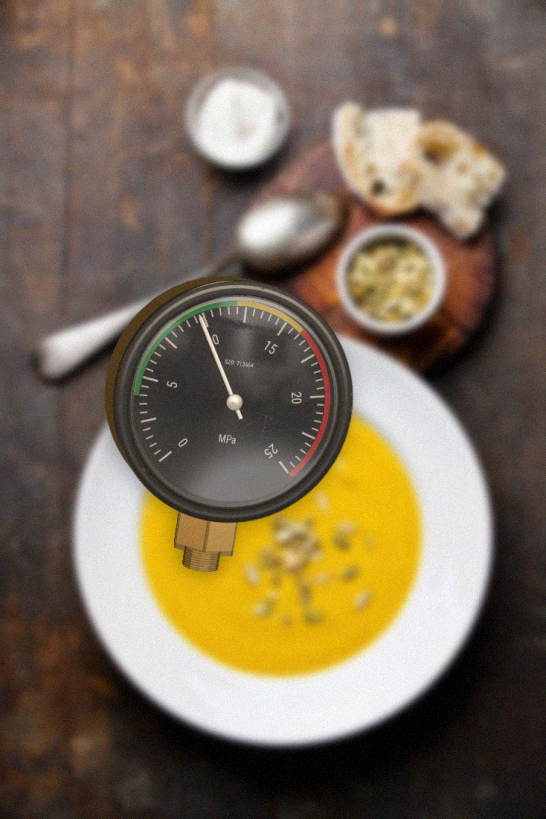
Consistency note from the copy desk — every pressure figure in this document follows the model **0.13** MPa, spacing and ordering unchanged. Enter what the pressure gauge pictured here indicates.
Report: **9.75** MPa
